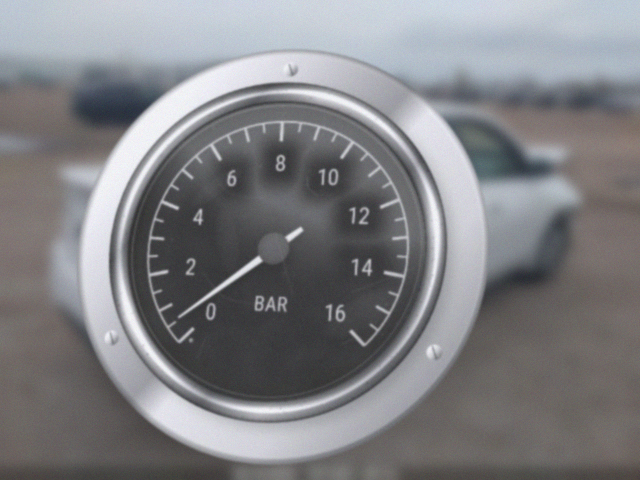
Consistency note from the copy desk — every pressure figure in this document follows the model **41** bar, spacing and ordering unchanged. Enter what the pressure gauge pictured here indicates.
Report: **0.5** bar
